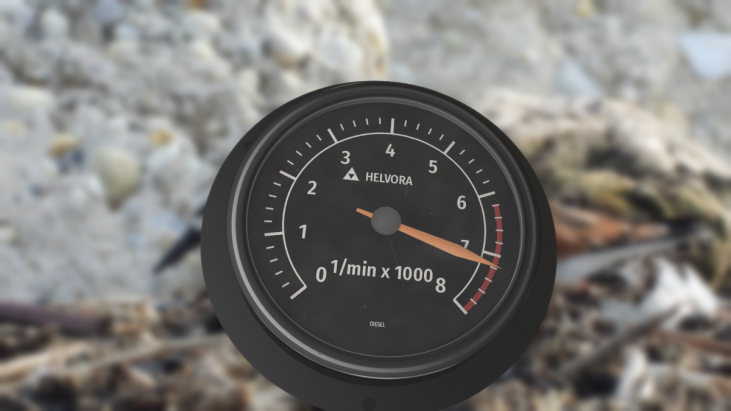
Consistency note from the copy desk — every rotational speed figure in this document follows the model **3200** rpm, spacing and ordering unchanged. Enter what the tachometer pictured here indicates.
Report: **7200** rpm
